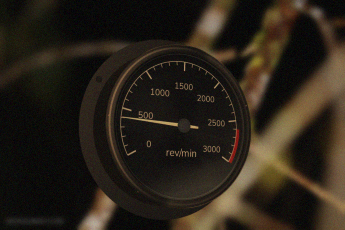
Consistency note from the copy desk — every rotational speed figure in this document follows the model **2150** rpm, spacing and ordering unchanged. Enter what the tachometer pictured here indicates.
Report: **400** rpm
